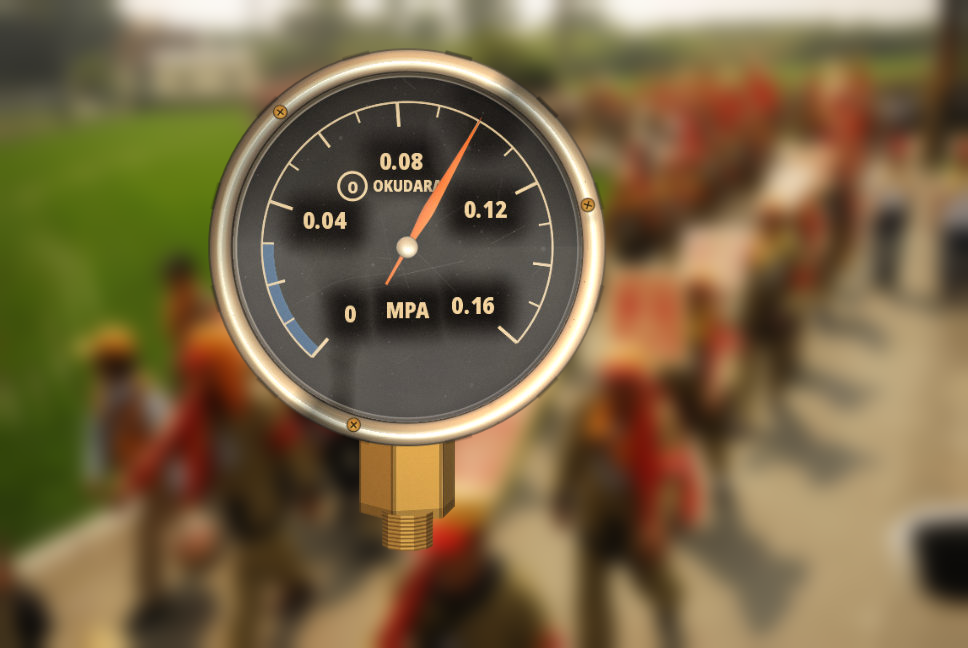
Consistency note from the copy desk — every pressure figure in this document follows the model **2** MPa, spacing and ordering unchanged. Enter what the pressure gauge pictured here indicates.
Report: **0.1** MPa
